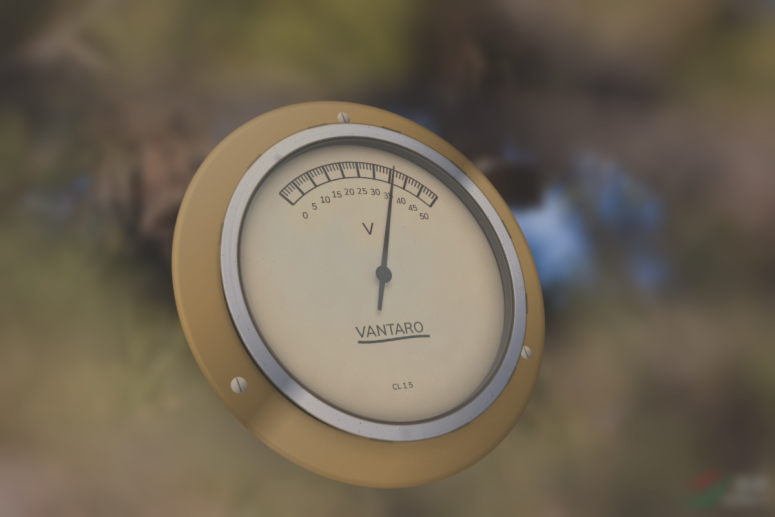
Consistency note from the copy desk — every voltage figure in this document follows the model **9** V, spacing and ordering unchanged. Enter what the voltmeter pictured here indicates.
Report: **35** V
